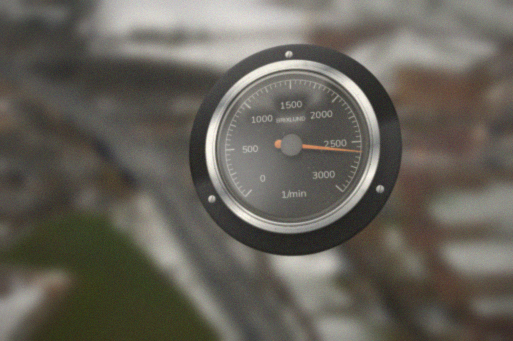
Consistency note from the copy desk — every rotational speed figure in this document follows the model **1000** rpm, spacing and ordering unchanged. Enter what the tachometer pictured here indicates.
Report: **2600** rpm
